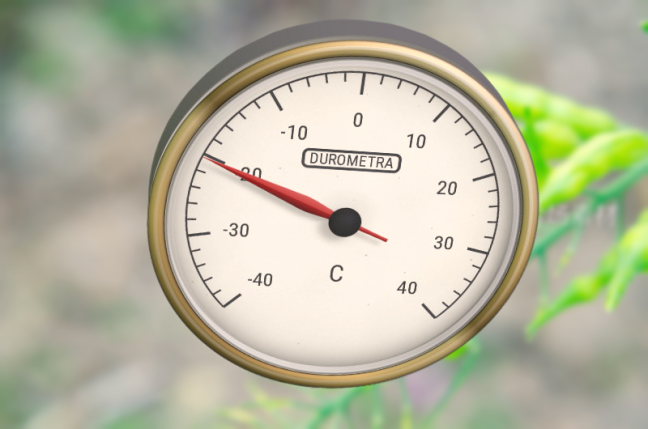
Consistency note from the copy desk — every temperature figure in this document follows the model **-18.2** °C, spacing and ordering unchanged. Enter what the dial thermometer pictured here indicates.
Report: **-20** °C
